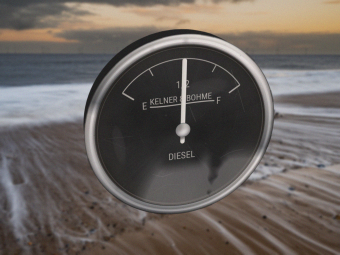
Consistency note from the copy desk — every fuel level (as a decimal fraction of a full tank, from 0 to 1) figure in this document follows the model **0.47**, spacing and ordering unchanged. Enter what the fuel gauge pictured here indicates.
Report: **0.5**
